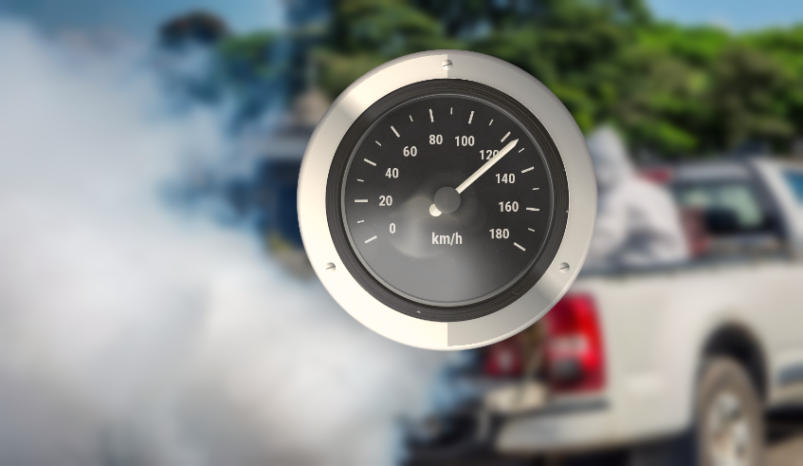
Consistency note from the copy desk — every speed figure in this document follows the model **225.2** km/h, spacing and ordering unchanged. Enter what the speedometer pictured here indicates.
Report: **125** km/h
